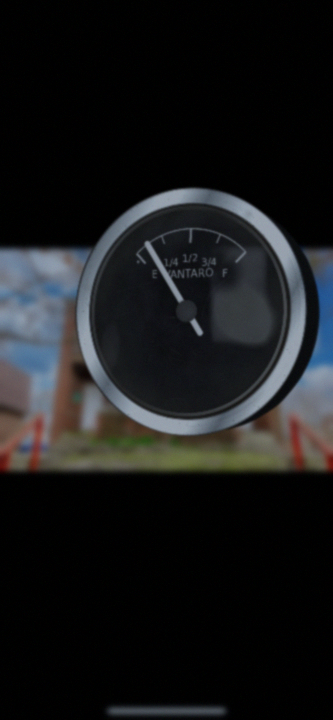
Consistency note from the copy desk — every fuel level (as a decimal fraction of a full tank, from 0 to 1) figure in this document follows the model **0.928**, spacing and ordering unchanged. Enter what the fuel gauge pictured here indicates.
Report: **0.125**
